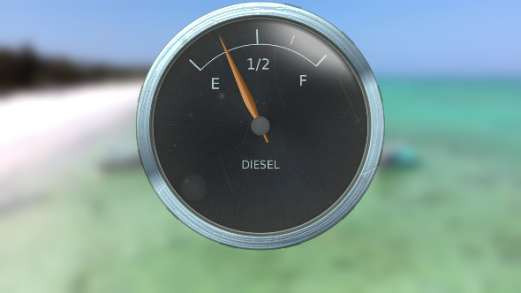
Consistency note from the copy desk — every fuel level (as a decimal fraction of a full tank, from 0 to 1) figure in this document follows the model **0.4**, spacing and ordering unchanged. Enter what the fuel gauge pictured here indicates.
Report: **0.25**
